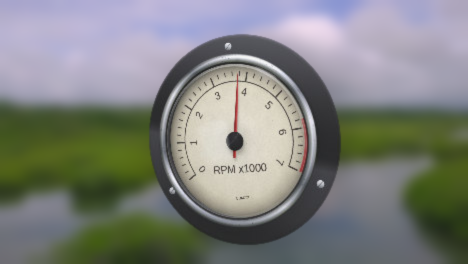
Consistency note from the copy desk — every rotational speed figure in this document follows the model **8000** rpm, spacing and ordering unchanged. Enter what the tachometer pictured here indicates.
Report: **3800** rpm
